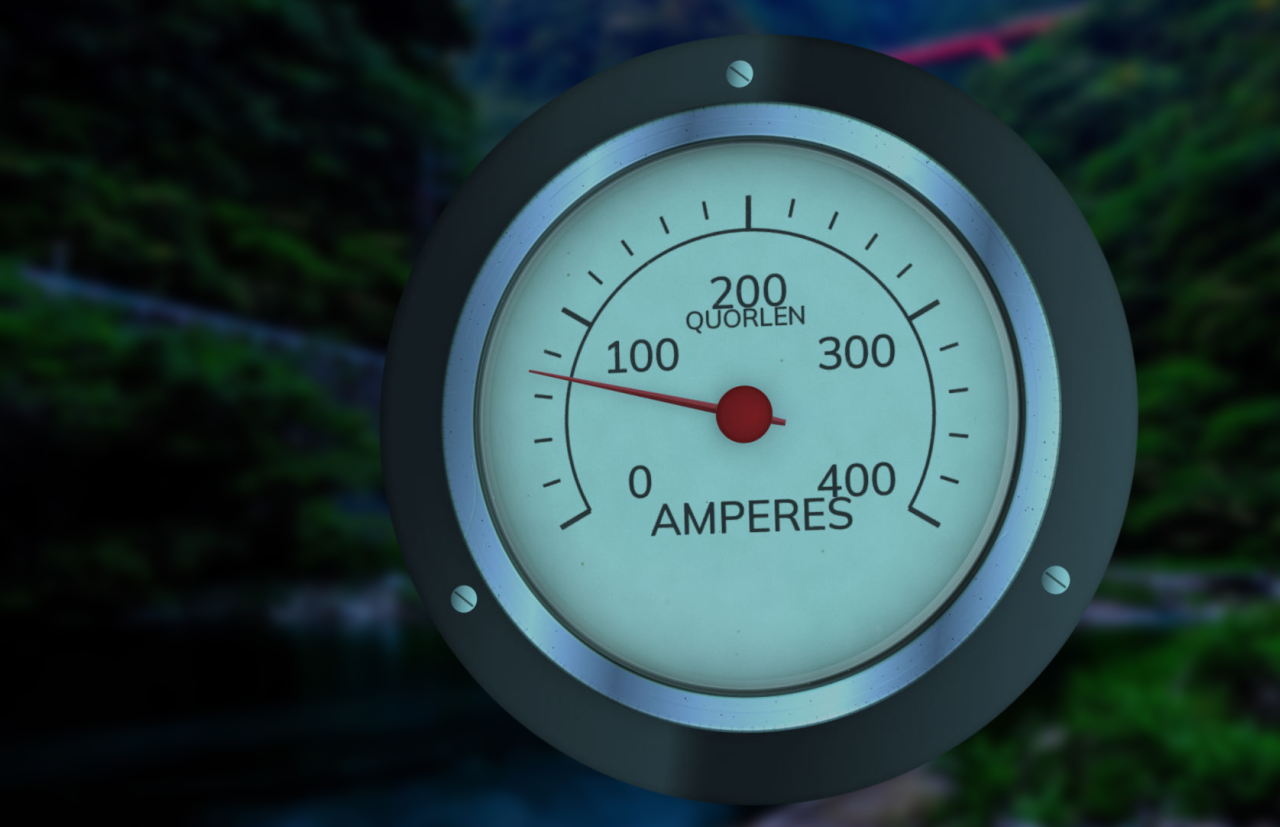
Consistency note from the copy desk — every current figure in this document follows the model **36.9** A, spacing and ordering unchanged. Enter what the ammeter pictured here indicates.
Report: **70** A
